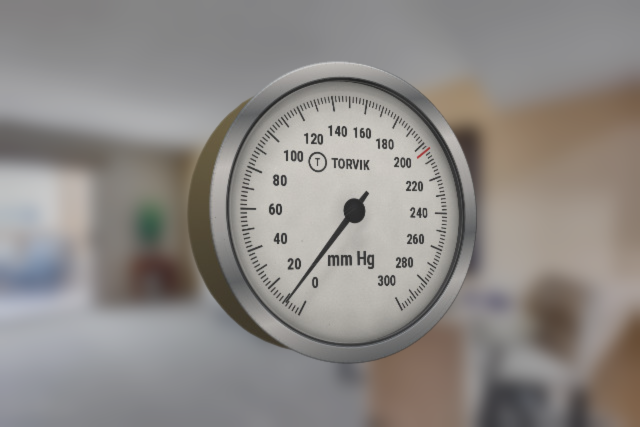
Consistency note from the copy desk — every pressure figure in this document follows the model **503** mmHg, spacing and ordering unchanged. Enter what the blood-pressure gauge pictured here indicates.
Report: **10** mmHg
